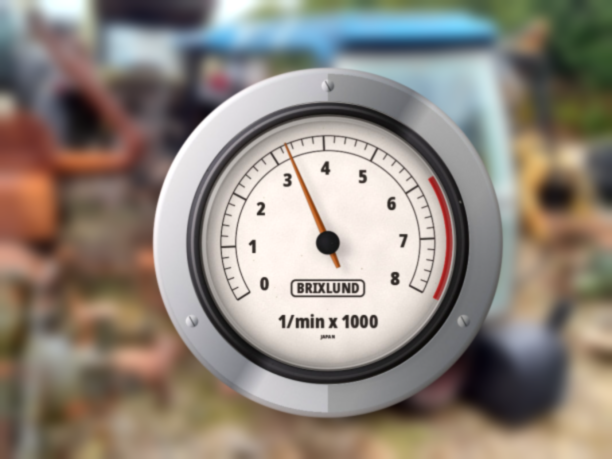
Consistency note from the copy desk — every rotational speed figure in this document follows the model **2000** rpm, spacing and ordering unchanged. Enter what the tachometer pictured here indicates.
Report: **3300** rpm
